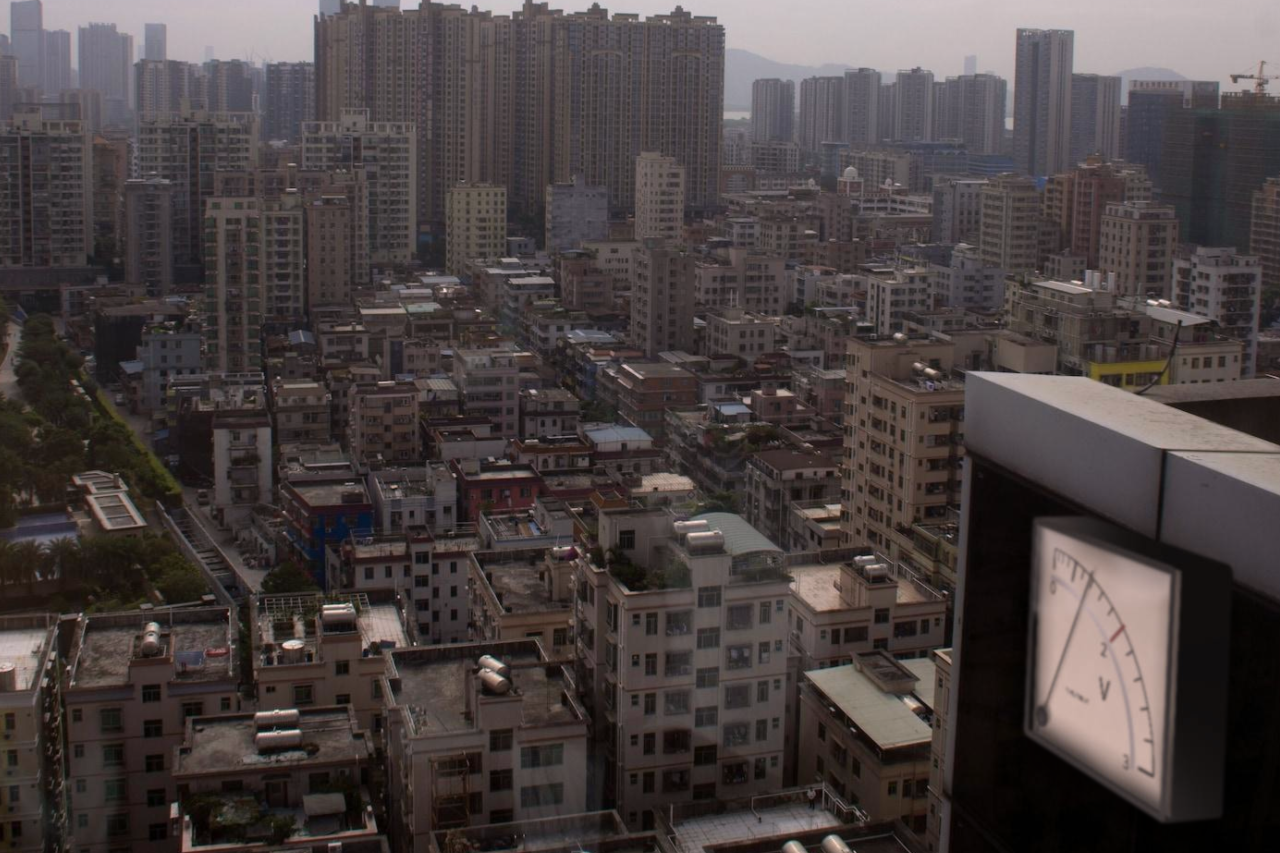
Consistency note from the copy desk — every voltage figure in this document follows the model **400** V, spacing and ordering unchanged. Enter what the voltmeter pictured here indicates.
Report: **1.4** V
